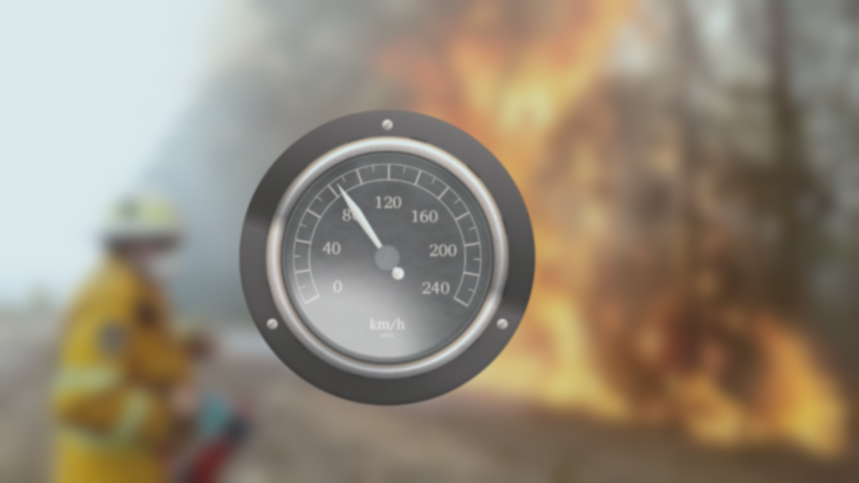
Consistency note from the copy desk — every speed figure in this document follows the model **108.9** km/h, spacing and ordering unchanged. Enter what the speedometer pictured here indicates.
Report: **85** km/h
